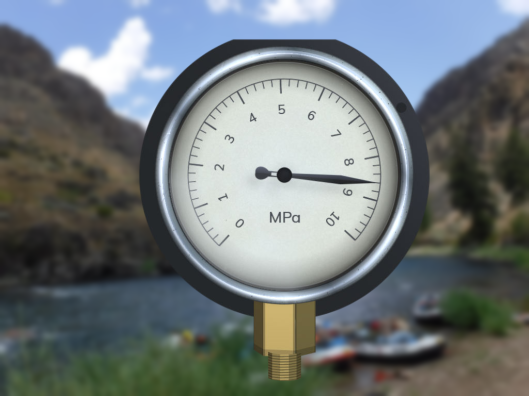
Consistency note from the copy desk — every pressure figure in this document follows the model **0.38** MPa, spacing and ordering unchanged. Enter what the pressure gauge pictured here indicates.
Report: **8.6** MPa
